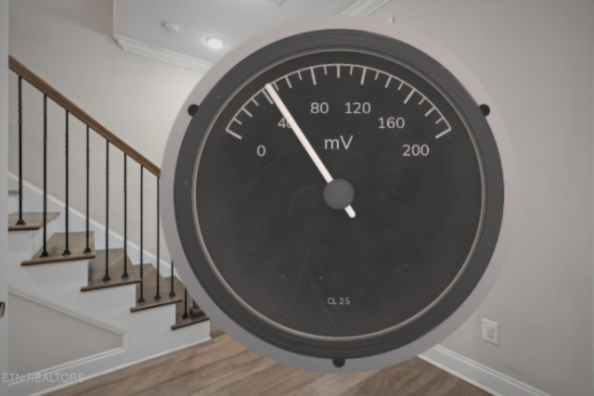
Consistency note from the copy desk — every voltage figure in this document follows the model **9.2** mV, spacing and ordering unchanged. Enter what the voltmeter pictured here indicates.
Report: **45** mV
